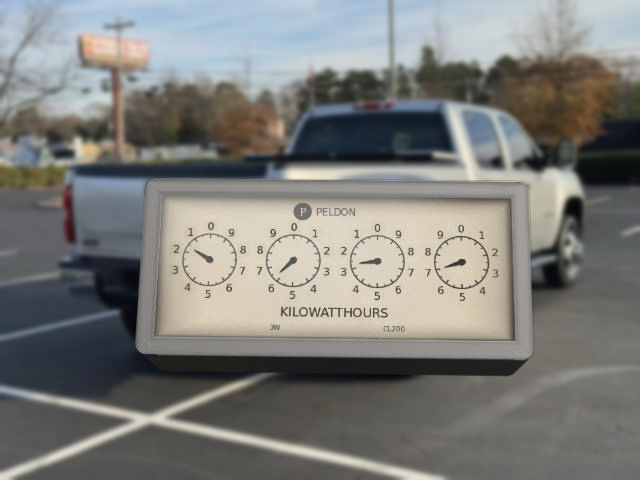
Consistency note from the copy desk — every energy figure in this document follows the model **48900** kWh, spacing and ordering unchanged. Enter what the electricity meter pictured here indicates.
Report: **1627** kWh
